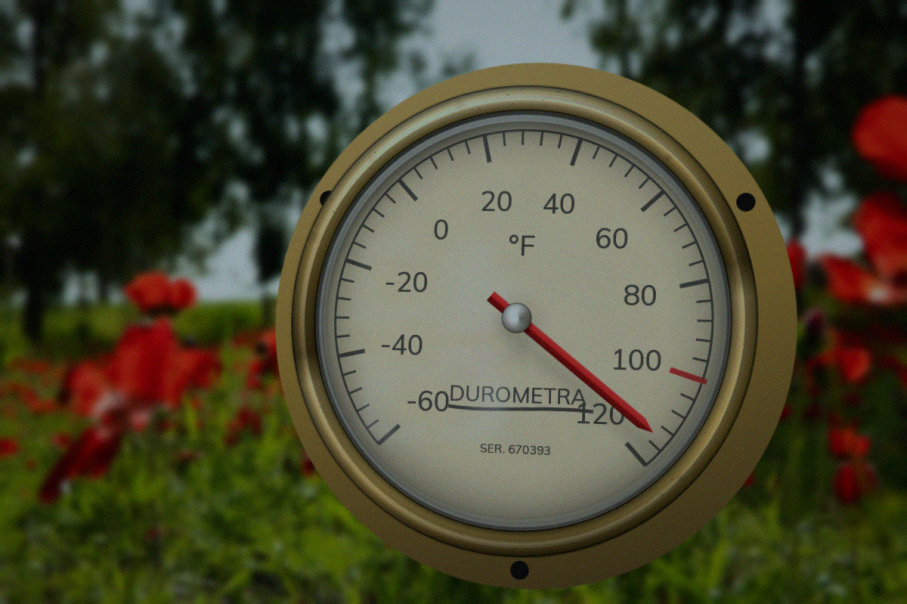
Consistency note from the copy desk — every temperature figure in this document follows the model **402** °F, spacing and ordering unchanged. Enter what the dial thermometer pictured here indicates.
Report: **114** °F
